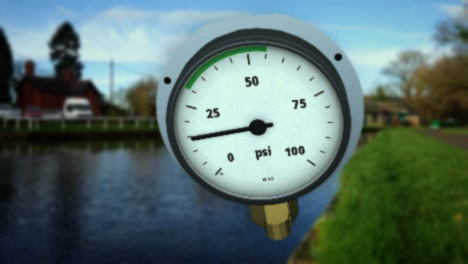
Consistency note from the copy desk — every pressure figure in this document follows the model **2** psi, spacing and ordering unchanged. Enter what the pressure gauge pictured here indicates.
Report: **15** psi
